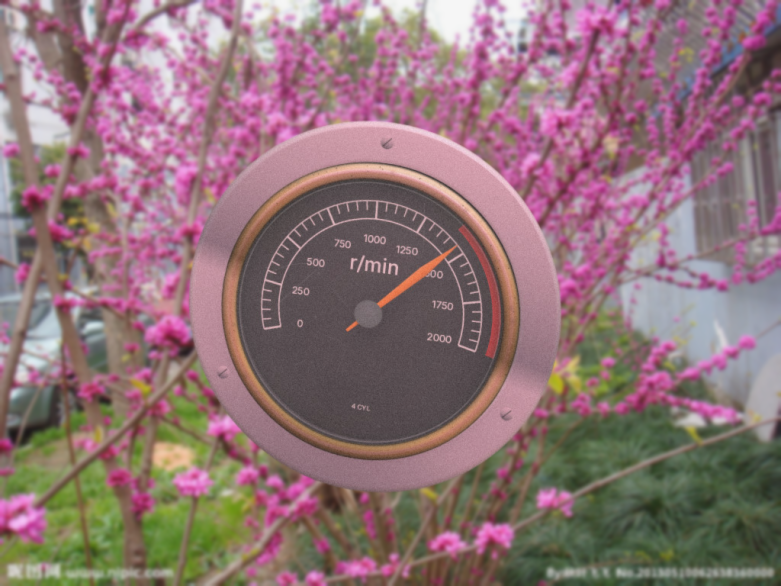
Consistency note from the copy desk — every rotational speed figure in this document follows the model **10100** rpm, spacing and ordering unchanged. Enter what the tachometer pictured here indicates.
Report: **1450** rpm
